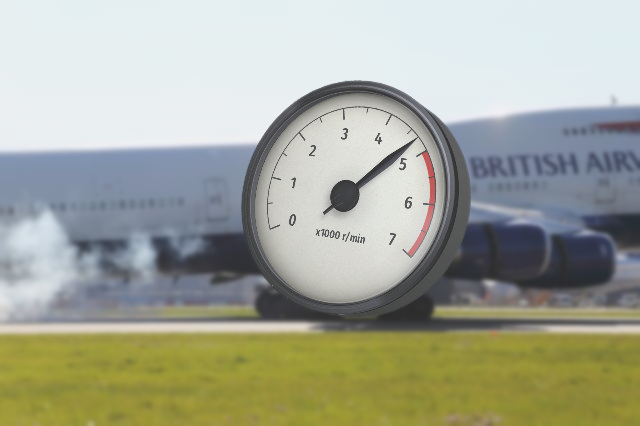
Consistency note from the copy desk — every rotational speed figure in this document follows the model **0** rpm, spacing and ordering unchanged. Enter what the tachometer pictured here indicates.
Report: **4750** rpm
